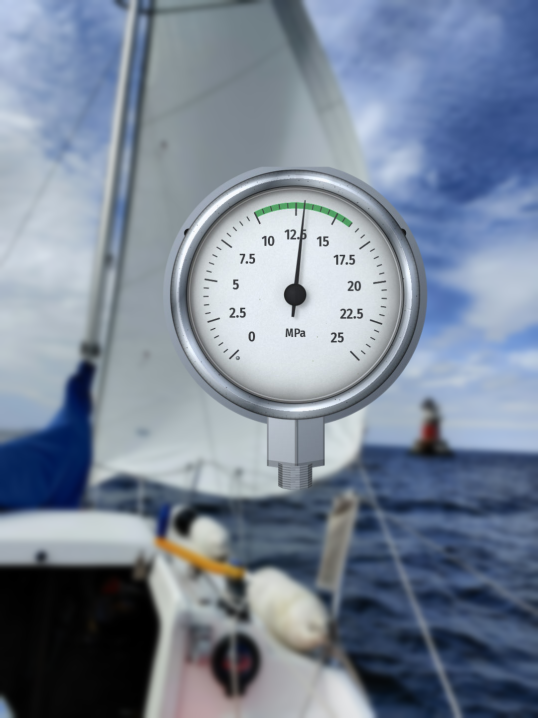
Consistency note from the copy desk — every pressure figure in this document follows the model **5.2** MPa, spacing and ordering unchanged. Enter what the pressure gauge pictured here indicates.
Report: **13** MPa
